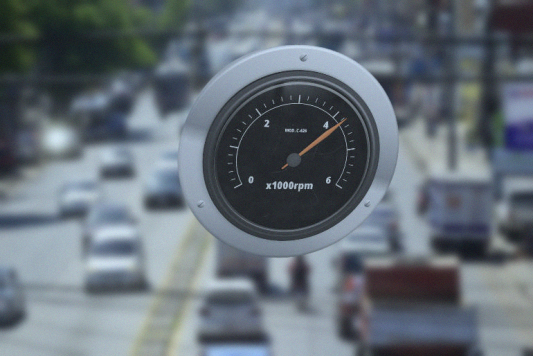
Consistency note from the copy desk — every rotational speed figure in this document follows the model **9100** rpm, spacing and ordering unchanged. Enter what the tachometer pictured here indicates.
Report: **4200** rpm
